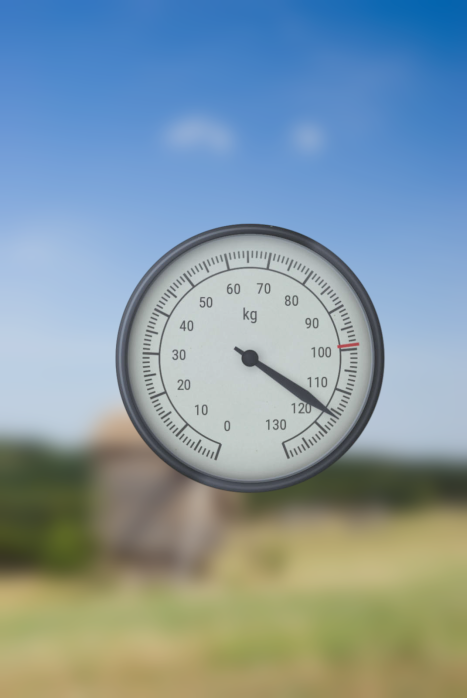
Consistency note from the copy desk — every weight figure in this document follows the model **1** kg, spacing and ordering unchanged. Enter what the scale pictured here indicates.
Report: **116** kg
